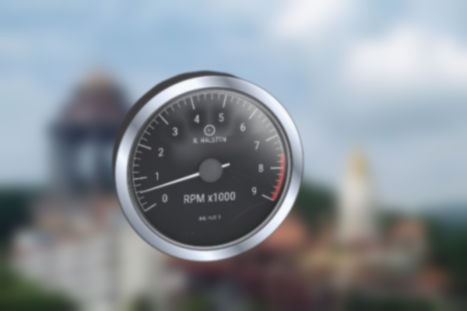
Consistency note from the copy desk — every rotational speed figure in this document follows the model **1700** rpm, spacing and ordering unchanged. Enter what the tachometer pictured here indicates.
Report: **600** rpm
